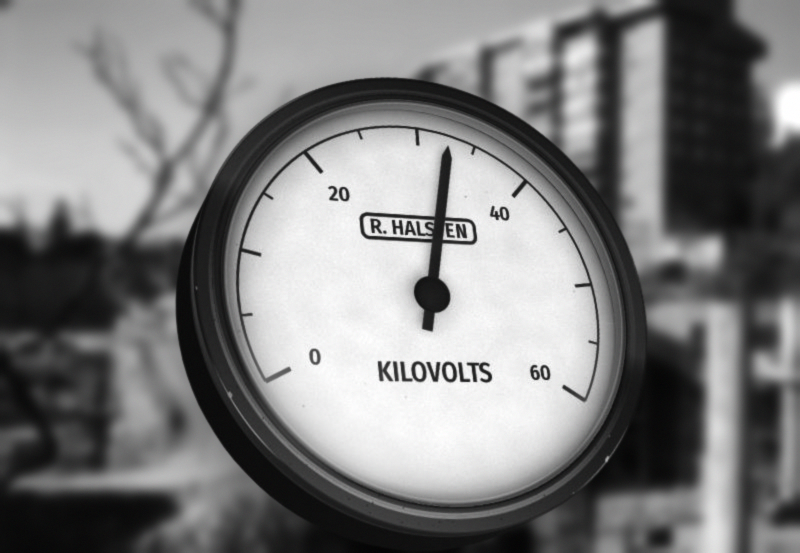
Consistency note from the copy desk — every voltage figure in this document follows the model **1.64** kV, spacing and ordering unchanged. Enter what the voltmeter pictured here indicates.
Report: **32.5** kV
